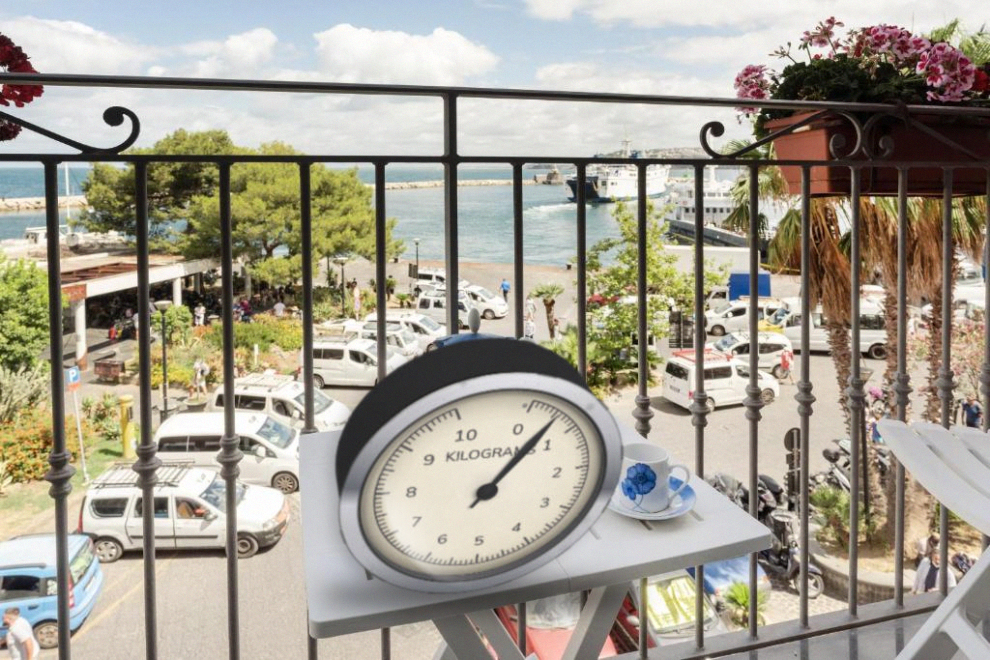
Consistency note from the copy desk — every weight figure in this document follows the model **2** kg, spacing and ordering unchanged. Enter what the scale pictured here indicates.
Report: **0.5** kg
